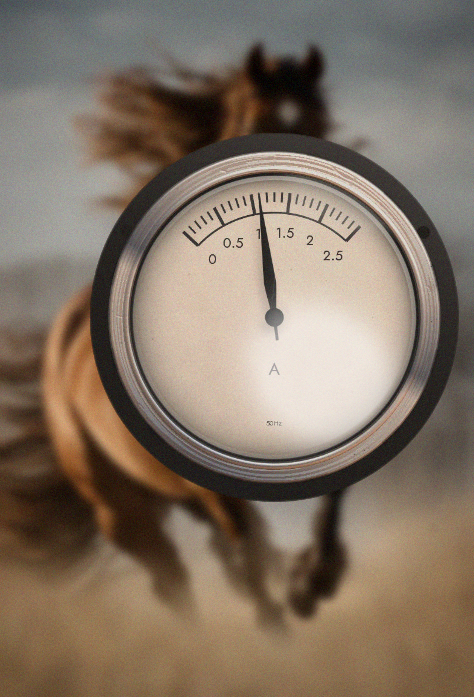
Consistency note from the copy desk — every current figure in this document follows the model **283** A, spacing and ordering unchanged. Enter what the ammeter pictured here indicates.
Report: **1.1** A
